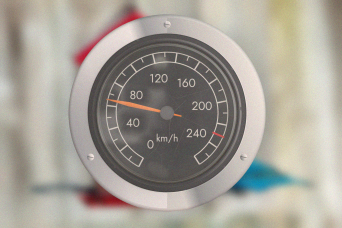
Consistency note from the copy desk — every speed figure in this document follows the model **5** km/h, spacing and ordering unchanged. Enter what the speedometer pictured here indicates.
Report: **65** km/h
